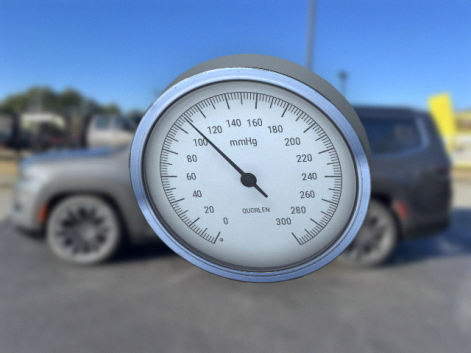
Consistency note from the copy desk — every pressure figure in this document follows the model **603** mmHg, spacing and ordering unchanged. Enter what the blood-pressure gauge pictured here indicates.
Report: **110** mmHg
